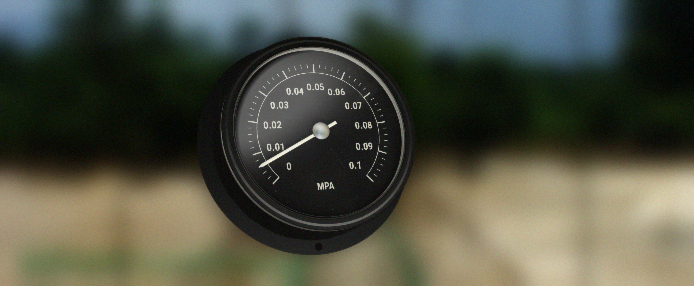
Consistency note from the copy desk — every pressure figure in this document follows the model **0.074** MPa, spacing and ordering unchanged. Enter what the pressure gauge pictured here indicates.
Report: **0.006** MPa
